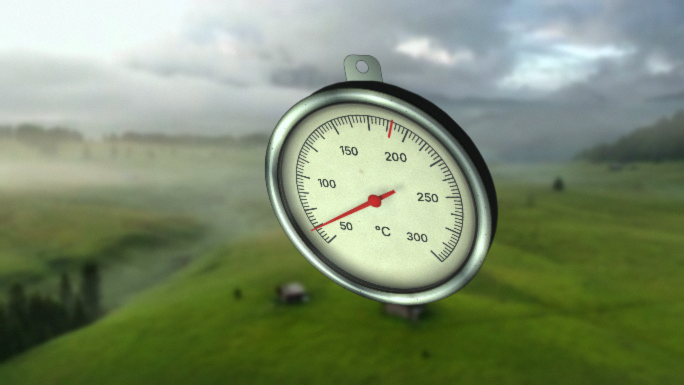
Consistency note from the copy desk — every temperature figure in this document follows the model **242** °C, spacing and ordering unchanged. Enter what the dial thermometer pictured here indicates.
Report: **62.5** °C
